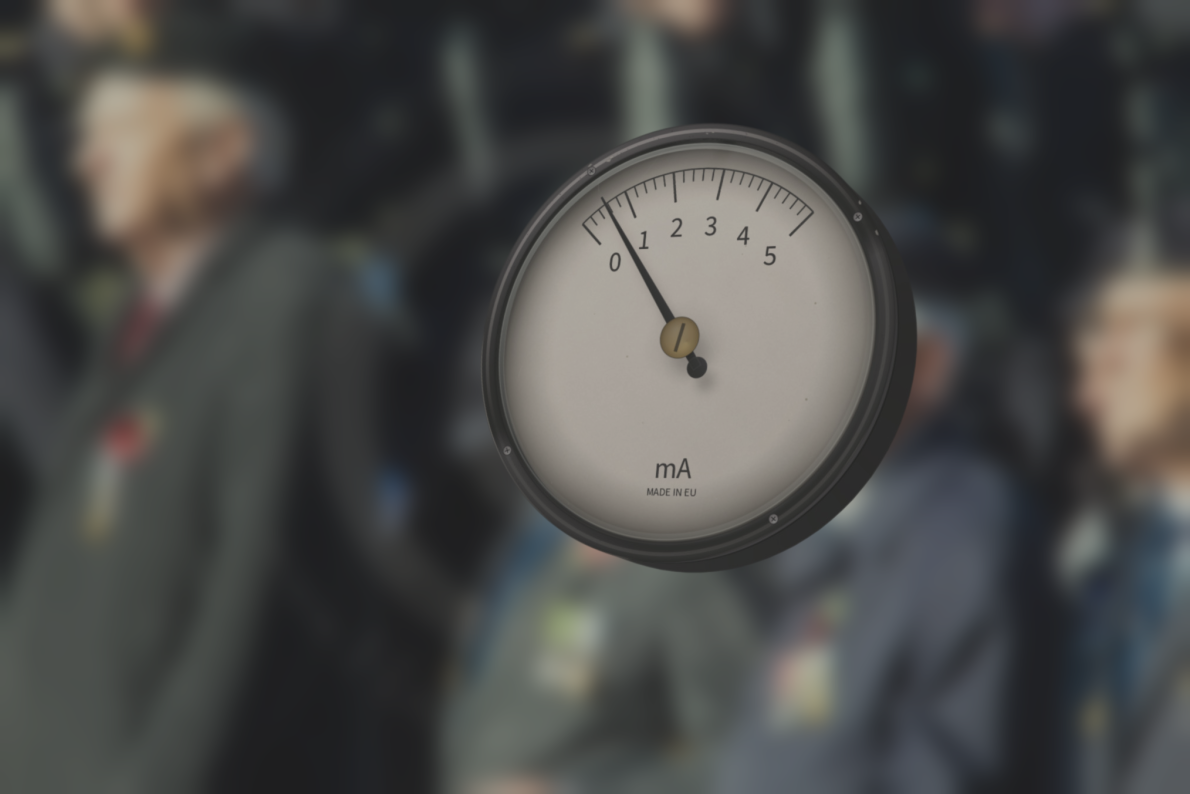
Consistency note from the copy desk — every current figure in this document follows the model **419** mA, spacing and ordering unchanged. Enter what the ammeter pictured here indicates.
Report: **0.6** mA
